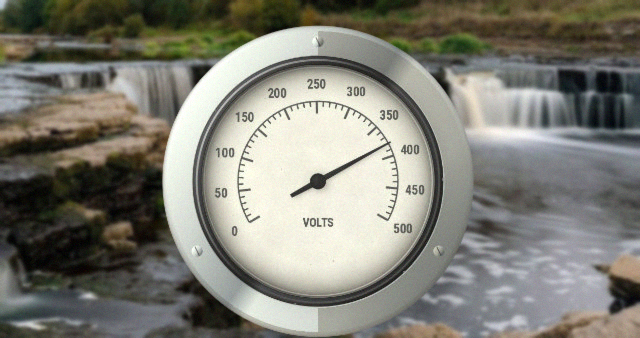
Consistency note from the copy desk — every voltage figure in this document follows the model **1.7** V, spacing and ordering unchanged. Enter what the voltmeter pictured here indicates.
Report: **380** V
